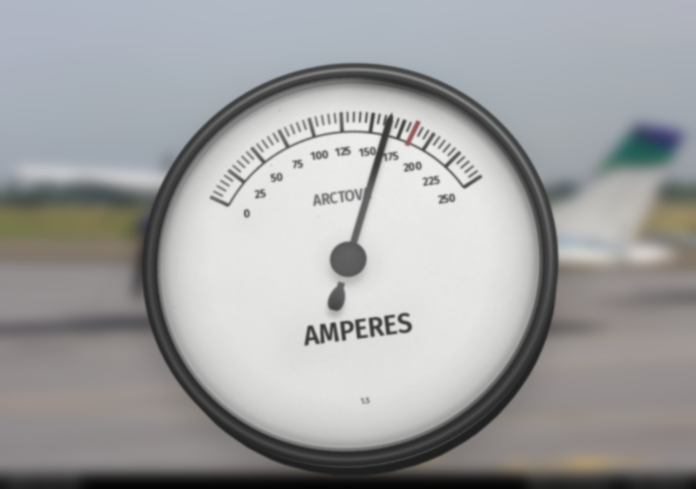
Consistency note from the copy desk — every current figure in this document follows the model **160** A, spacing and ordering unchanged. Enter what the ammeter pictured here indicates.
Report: **165** A
